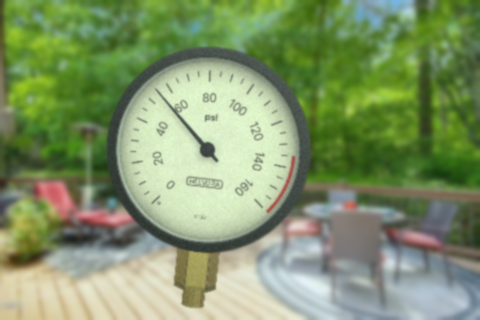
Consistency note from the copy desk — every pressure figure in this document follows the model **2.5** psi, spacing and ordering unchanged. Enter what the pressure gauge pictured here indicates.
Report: **55** psi
